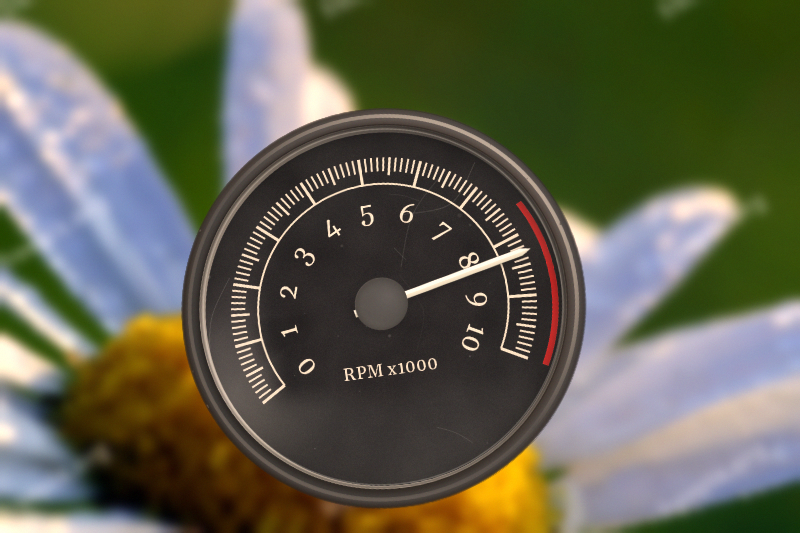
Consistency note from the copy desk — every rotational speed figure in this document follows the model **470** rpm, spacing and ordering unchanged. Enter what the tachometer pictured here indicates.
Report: **8300** rpm
